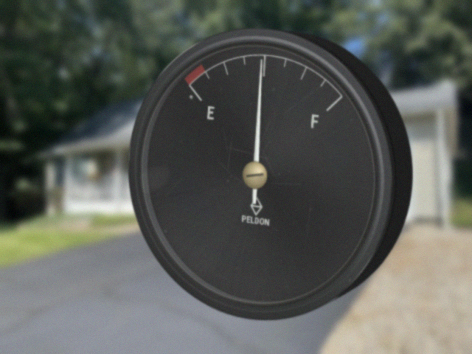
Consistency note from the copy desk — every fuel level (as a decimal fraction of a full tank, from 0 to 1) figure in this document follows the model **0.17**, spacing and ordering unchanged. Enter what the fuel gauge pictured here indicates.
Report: **0.5**
